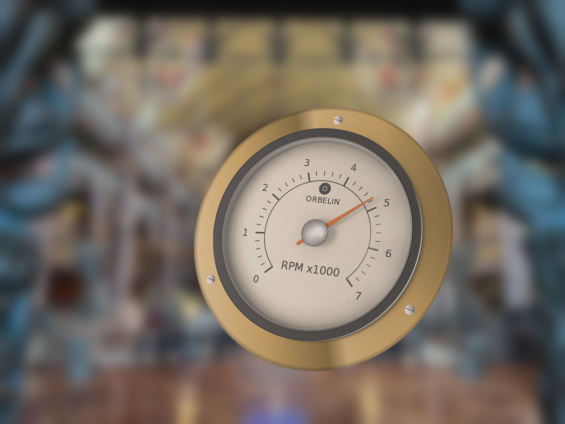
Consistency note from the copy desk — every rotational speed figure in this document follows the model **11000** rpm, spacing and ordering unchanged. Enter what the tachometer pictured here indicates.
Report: **4800** rpm
